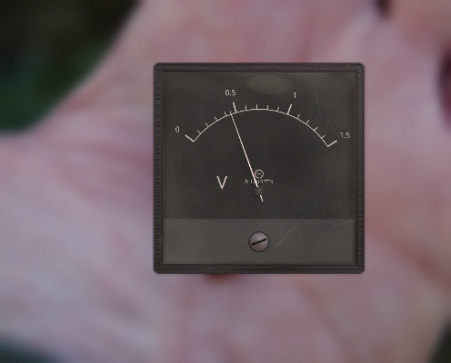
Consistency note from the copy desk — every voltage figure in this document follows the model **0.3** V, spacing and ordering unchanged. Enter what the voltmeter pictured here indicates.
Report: **0.45** V
